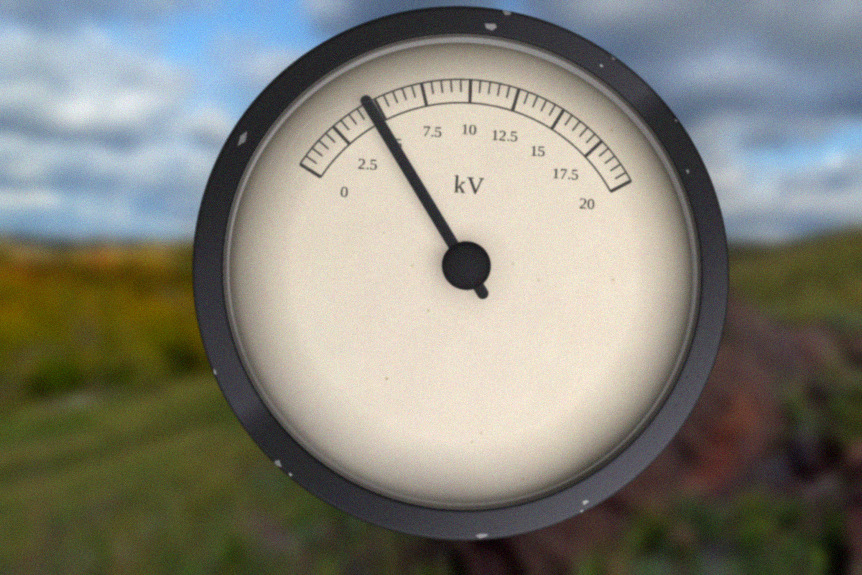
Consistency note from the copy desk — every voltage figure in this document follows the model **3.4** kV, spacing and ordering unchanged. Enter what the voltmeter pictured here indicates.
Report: **4.5** kV
